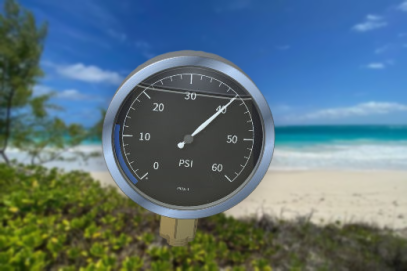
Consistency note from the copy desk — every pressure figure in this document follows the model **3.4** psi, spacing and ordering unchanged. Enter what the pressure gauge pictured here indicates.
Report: **40** psi
